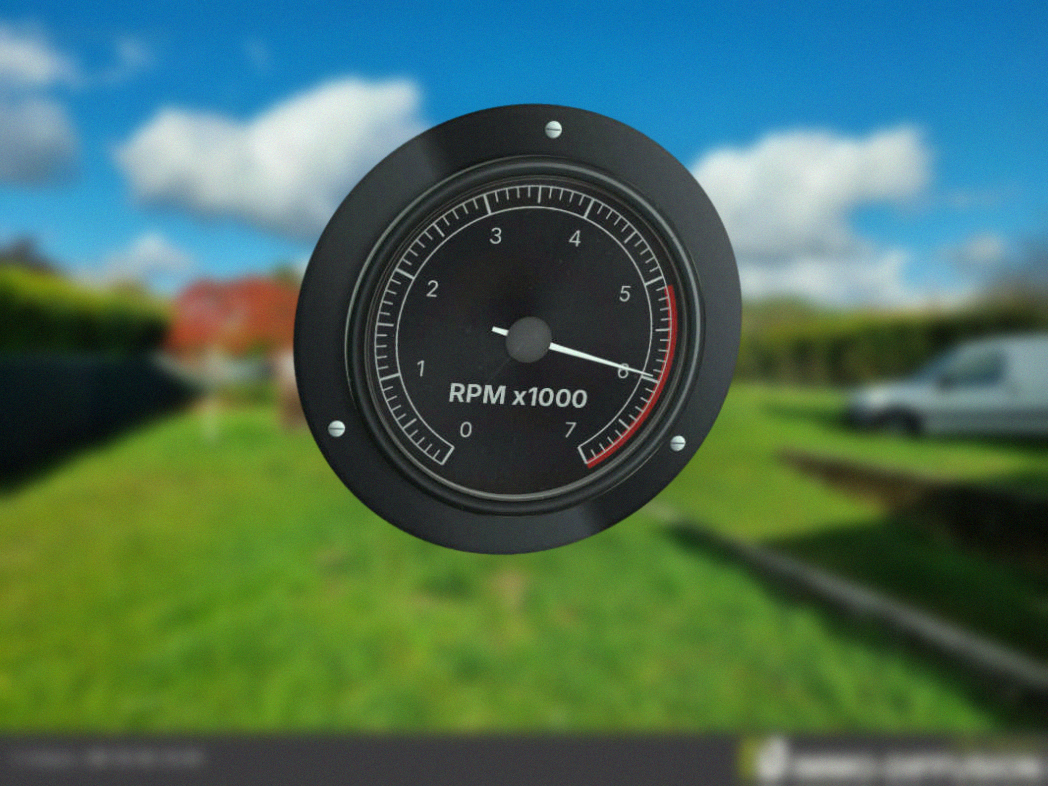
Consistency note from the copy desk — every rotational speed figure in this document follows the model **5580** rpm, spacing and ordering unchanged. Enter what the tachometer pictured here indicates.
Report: **5950** rpm
